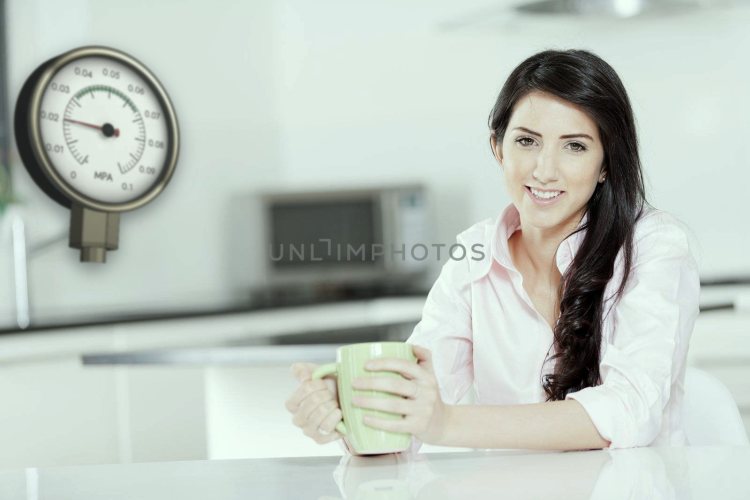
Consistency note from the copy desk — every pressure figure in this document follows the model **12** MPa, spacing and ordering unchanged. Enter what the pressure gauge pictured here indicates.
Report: **0.02** MPa
